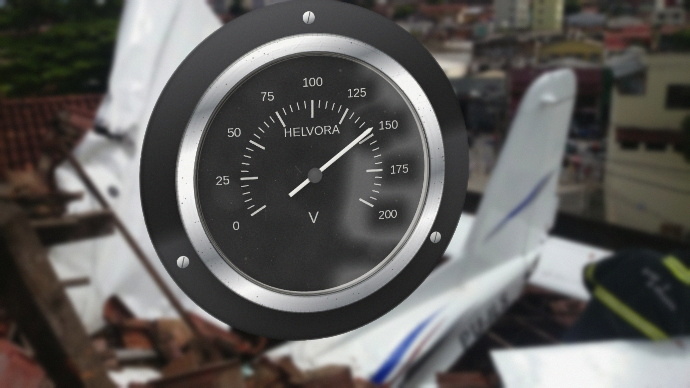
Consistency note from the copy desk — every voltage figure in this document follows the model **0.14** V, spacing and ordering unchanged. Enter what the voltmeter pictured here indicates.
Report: **145** V
